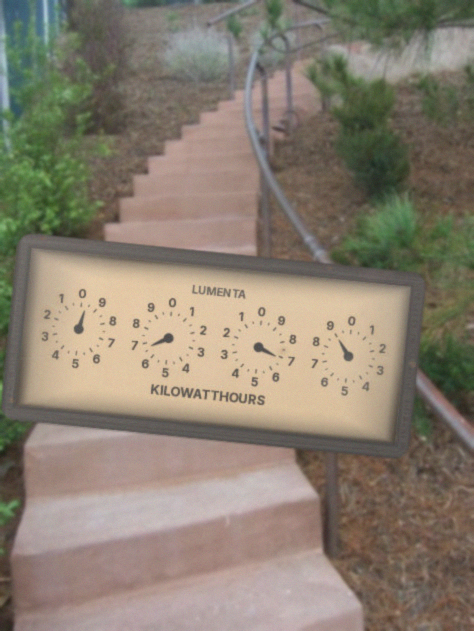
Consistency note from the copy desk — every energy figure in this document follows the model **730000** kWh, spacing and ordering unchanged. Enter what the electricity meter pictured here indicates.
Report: **9669** kWh
